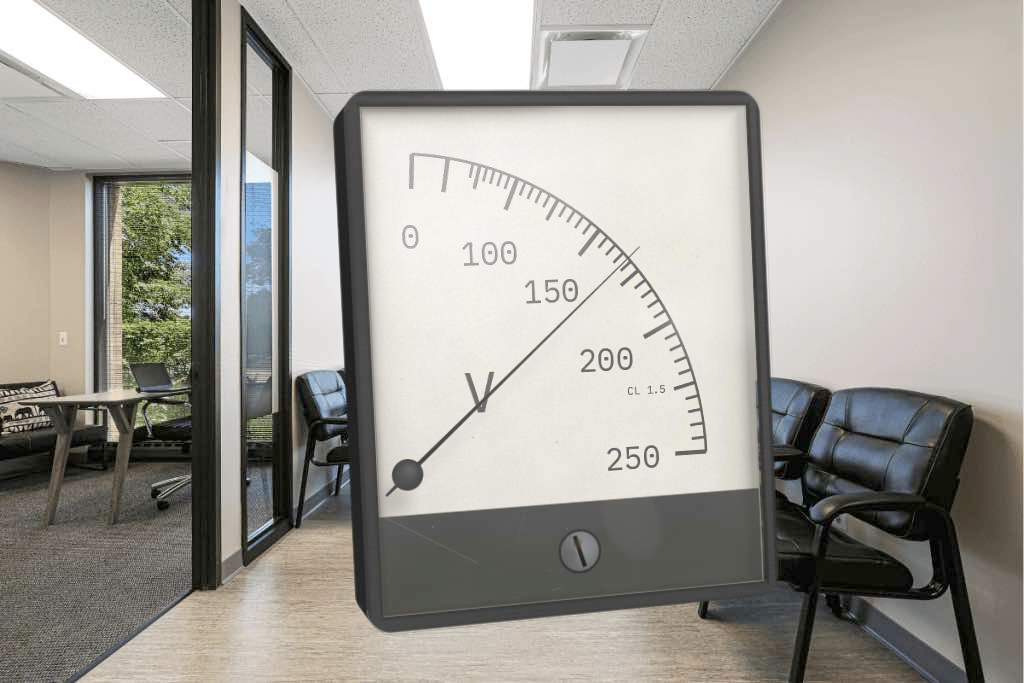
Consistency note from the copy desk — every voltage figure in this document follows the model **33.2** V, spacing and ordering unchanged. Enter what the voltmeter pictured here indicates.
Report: **167.5** V
